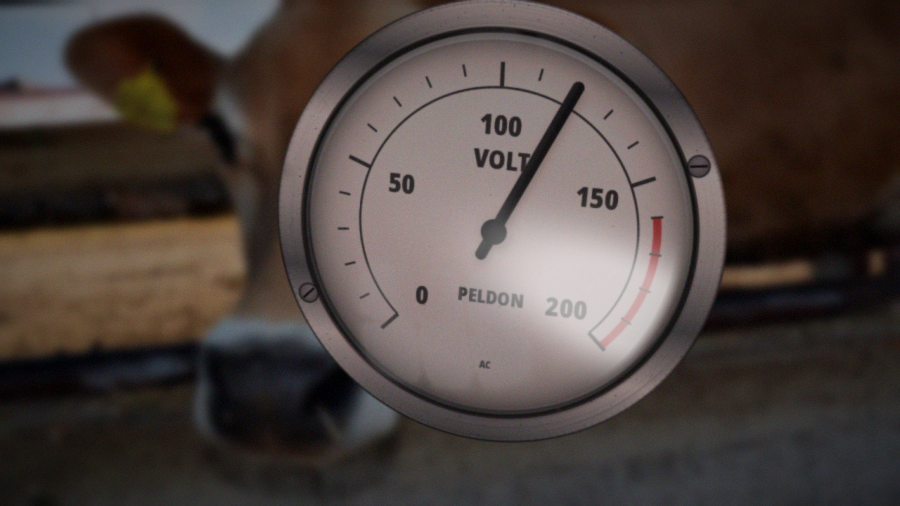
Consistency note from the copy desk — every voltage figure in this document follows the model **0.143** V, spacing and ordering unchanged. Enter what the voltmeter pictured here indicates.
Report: **120** V
